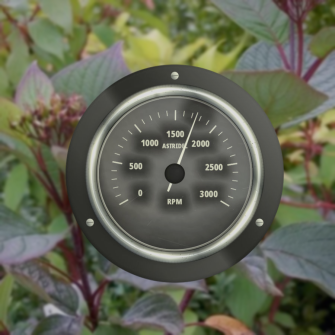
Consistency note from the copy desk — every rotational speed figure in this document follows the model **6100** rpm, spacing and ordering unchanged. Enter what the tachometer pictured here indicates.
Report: **1750** rpm
